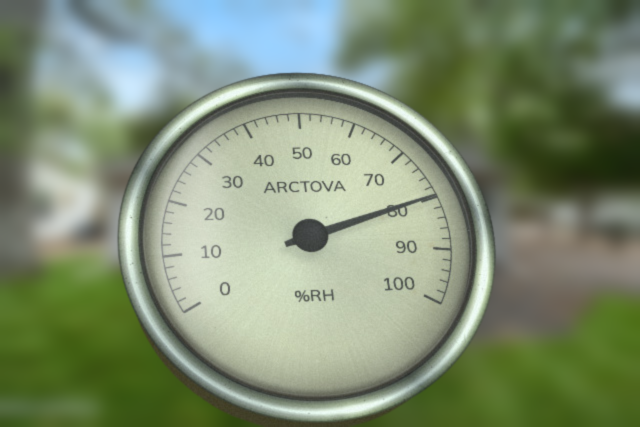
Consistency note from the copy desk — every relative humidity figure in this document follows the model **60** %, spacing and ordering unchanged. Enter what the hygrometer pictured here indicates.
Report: **80** %
